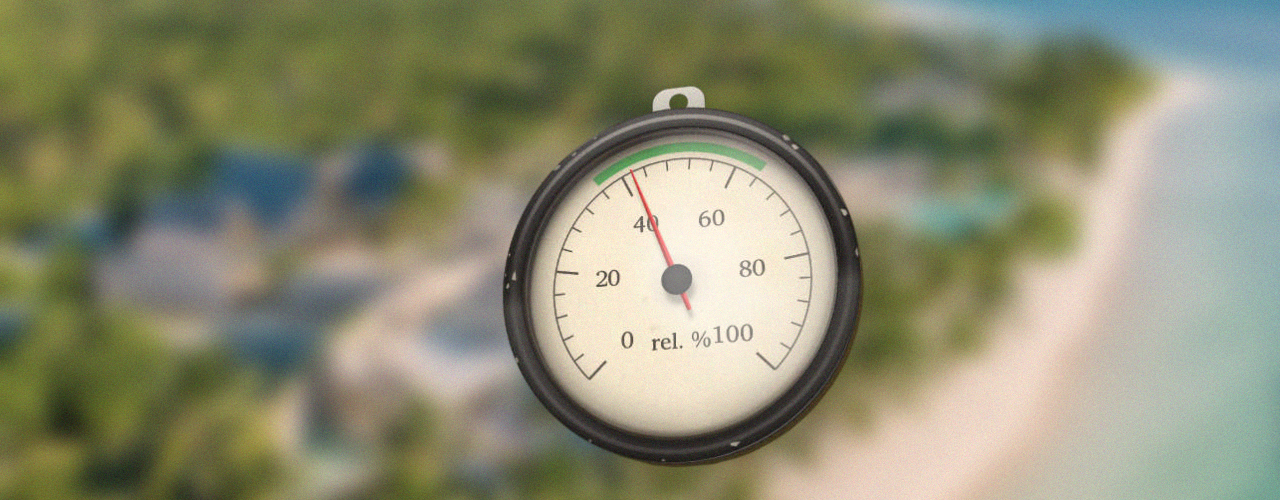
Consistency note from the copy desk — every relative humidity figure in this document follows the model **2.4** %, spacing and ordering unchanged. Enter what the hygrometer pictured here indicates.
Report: **42** %
